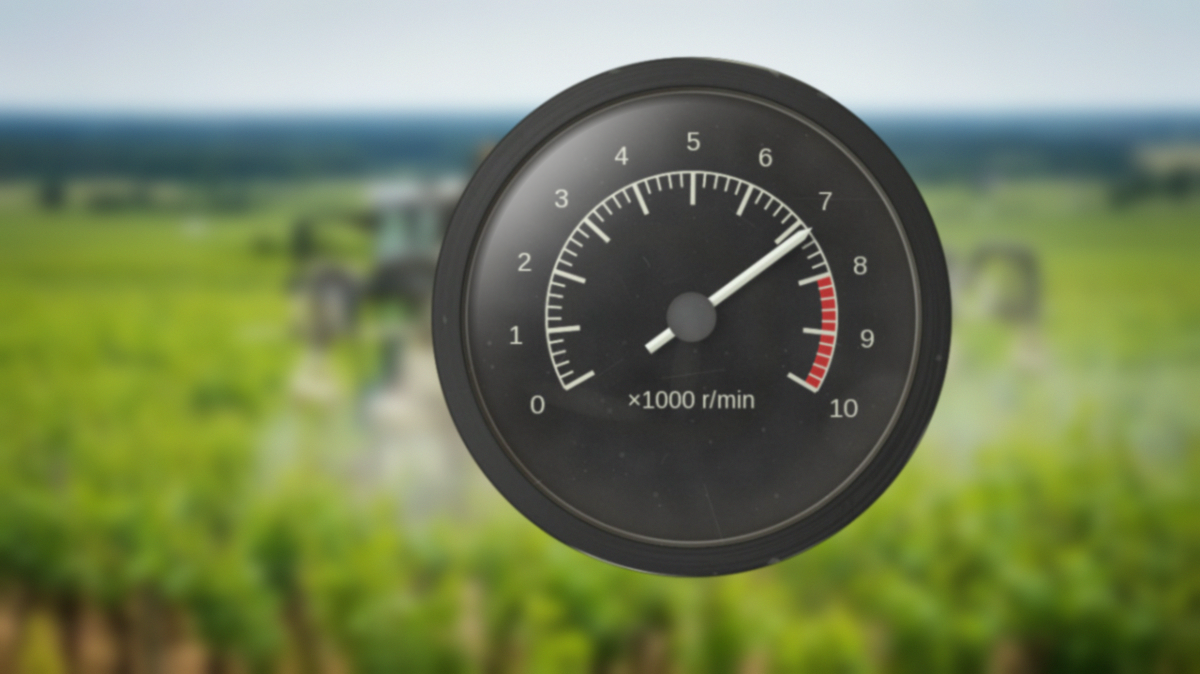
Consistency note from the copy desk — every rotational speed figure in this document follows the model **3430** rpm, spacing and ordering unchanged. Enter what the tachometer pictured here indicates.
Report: **7200** rpm
